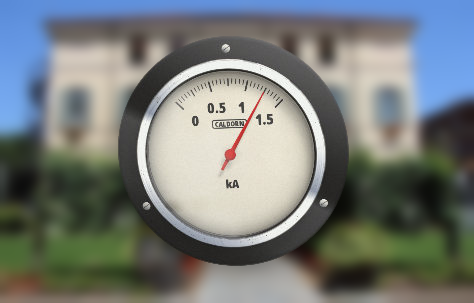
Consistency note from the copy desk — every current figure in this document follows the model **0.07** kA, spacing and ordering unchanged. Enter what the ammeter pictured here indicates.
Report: **1.25** kA
